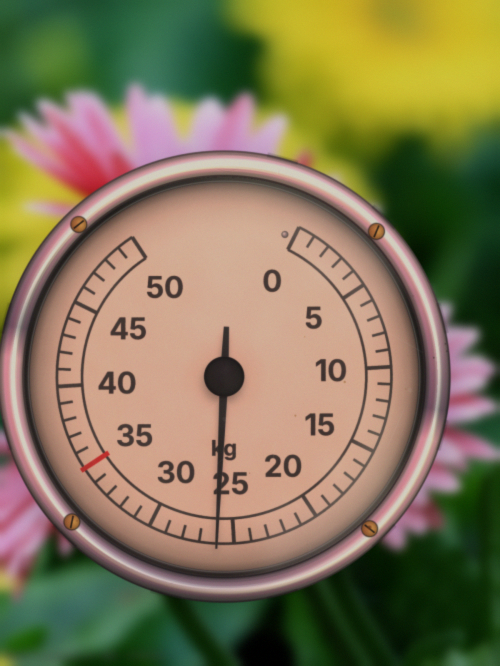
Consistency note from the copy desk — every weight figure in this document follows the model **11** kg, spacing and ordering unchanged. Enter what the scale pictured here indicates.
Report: **26** kg
